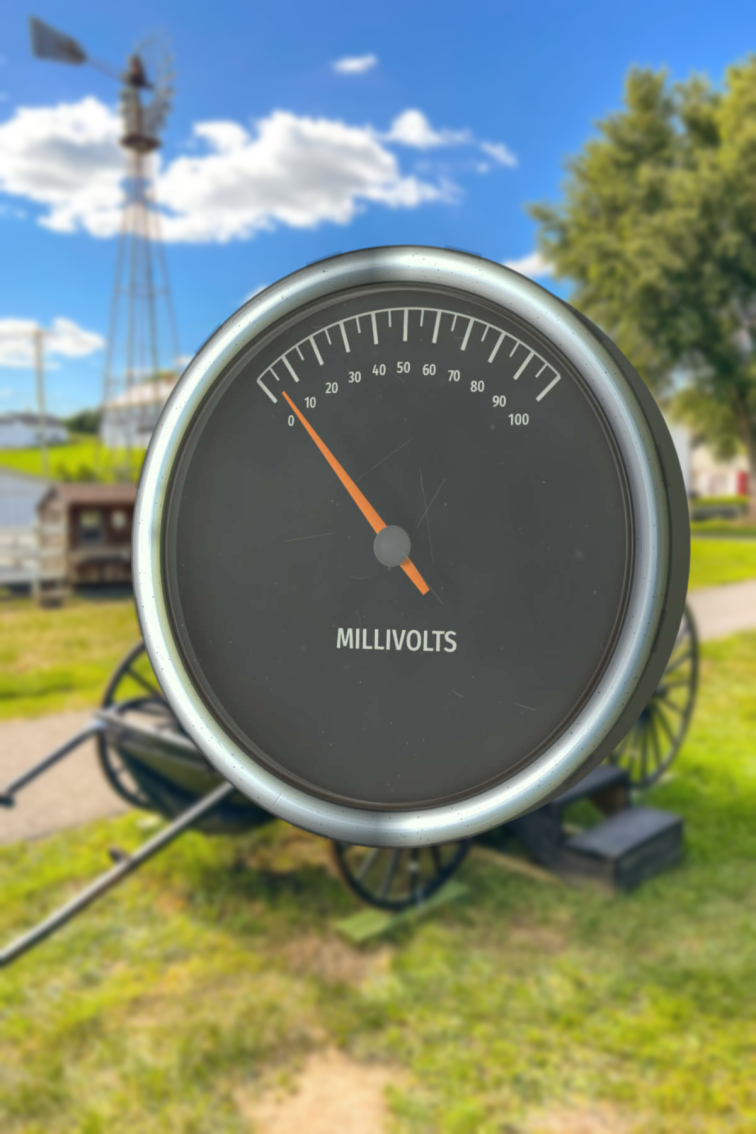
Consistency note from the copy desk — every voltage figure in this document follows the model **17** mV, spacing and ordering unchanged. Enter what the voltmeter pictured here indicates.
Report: **5** mV
